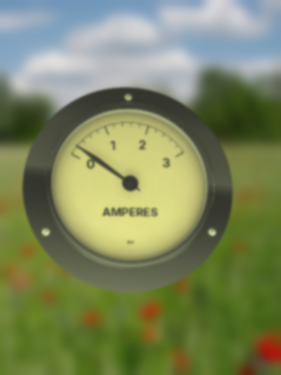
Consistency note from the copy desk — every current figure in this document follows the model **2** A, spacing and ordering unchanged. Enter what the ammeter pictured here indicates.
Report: **0.2** A
